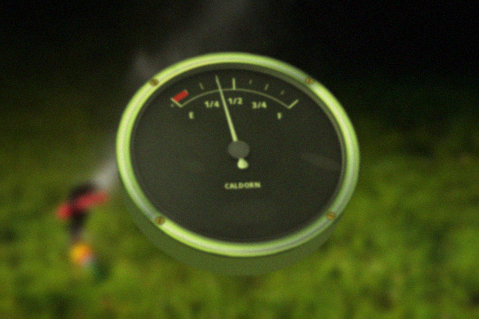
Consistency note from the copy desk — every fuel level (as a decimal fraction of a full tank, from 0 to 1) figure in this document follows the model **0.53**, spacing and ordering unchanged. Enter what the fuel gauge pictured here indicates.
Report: **0.375**
